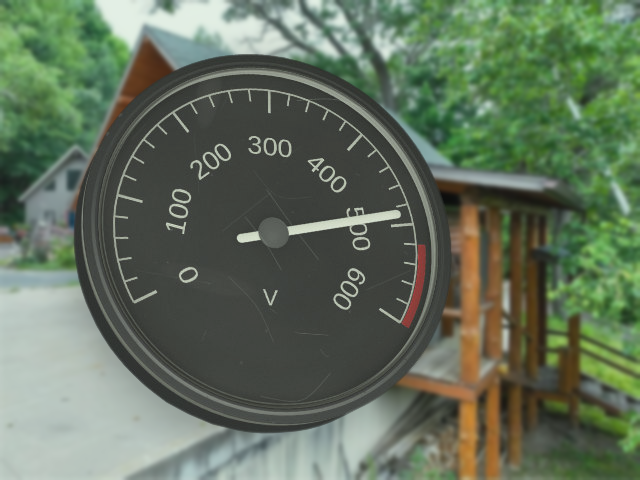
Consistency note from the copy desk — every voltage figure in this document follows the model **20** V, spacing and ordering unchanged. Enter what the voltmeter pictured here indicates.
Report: **490** V
